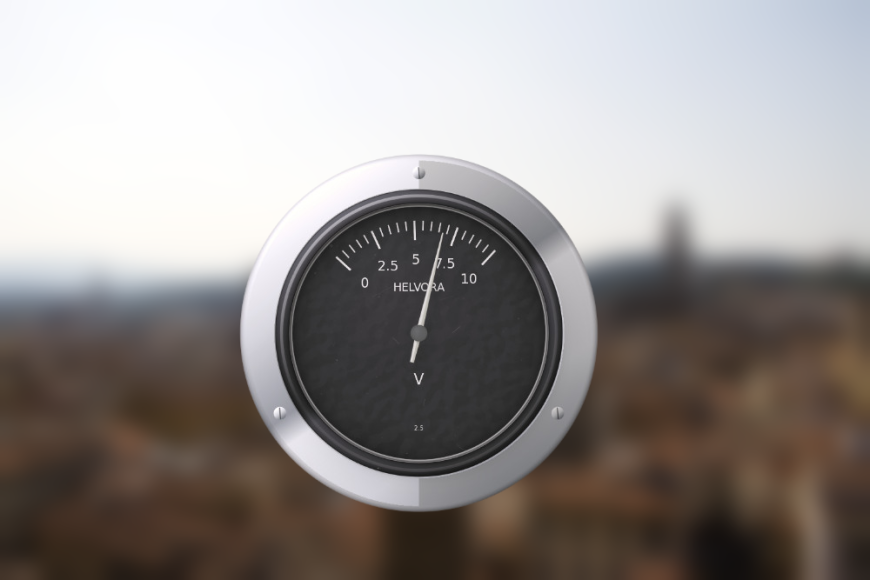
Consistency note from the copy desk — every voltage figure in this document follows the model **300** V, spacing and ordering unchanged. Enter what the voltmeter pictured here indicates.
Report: **6.75** V
